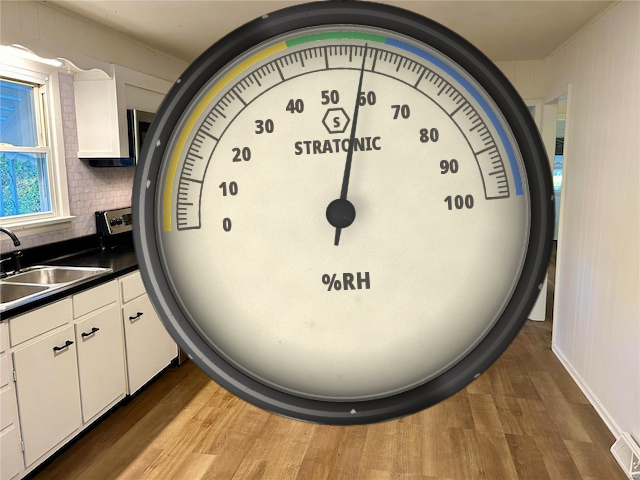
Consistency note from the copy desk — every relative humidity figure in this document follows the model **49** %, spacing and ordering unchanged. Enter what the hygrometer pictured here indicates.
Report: **58** %
